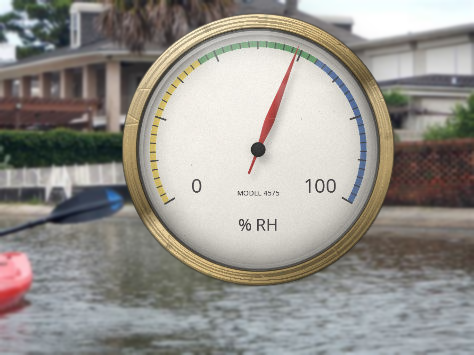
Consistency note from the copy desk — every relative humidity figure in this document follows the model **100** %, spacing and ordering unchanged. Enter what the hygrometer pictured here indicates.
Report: **59** %
